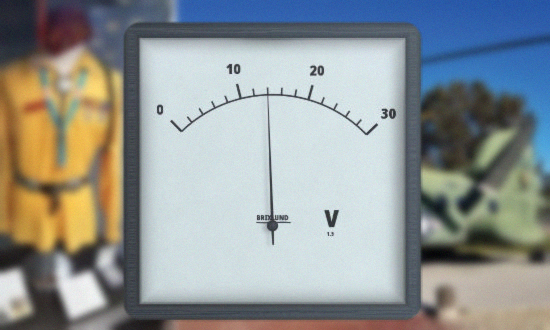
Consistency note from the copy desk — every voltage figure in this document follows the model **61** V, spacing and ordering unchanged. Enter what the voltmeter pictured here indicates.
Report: **14** V
